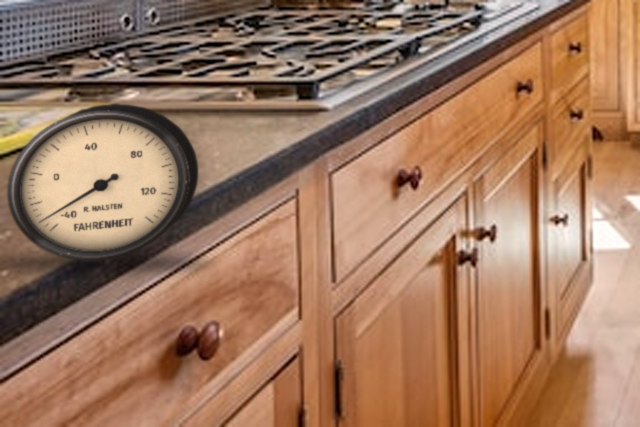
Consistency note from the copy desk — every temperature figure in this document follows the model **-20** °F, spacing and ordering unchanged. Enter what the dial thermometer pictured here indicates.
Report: **-32** °F
